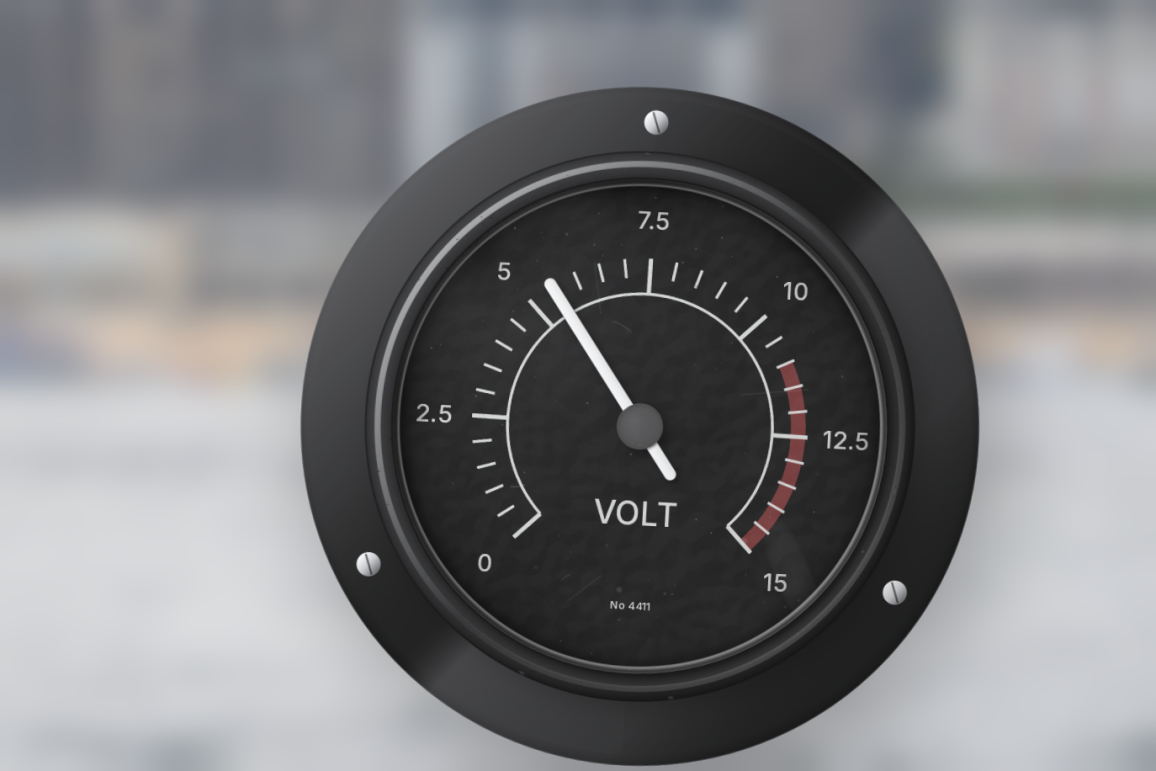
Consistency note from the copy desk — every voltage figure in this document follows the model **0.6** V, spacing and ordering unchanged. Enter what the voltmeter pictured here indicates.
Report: **5.5** V
